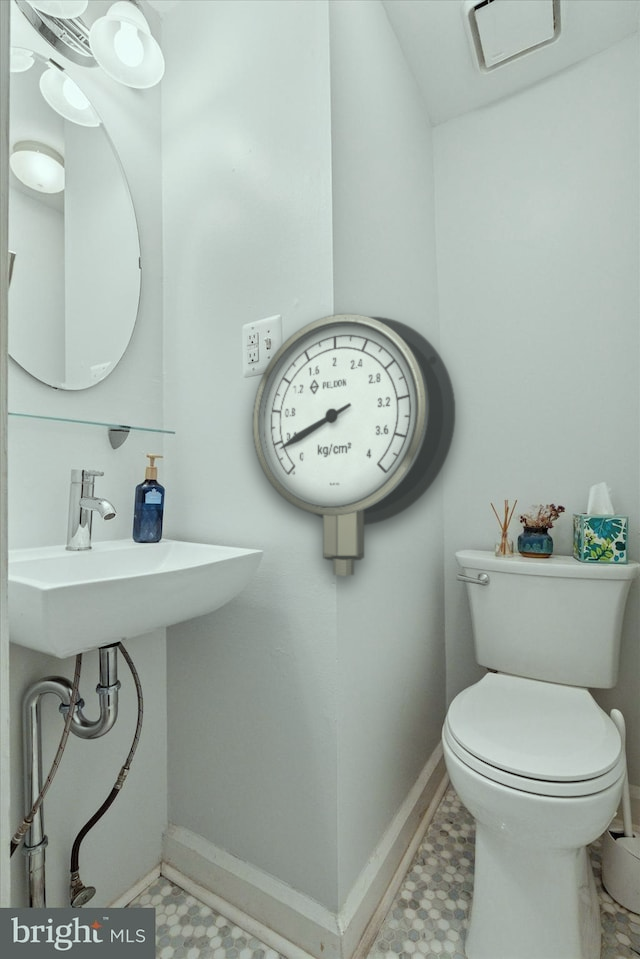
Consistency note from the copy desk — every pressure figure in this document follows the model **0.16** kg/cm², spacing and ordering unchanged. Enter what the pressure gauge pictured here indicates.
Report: **0.3** kg/cm²
